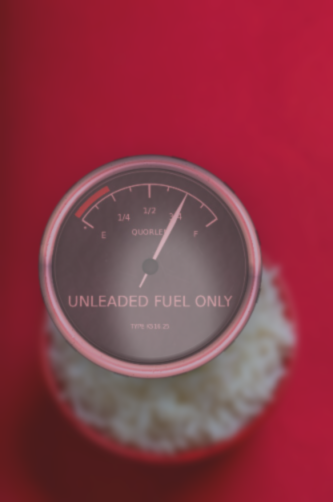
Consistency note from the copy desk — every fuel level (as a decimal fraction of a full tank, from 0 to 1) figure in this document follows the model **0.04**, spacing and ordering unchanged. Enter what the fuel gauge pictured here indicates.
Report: **0.75**
